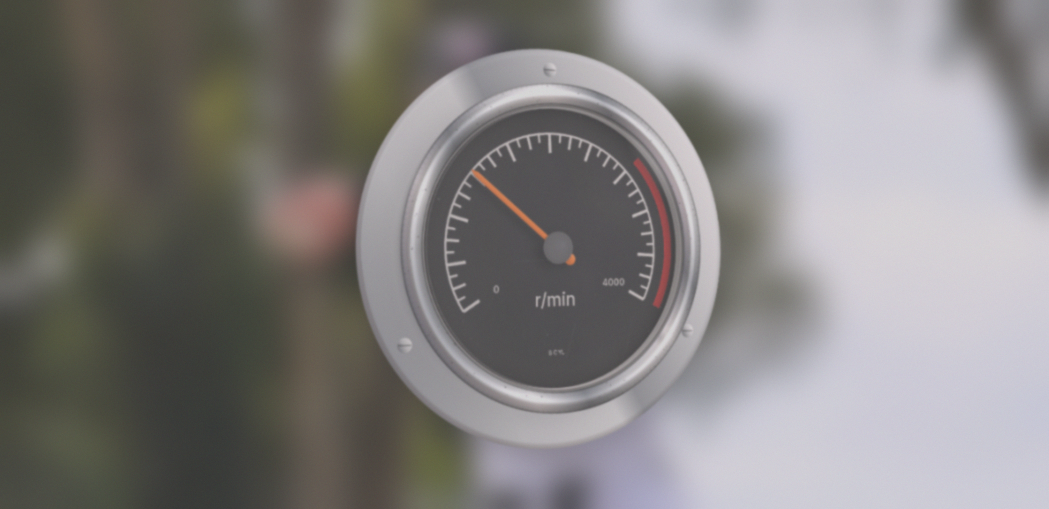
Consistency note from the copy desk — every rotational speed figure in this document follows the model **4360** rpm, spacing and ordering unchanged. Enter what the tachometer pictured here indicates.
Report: **1200** rpm
